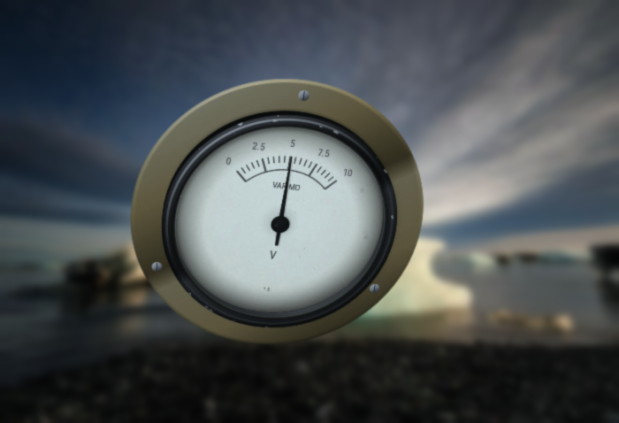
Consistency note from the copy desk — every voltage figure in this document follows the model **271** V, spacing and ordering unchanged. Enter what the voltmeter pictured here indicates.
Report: **5** V
